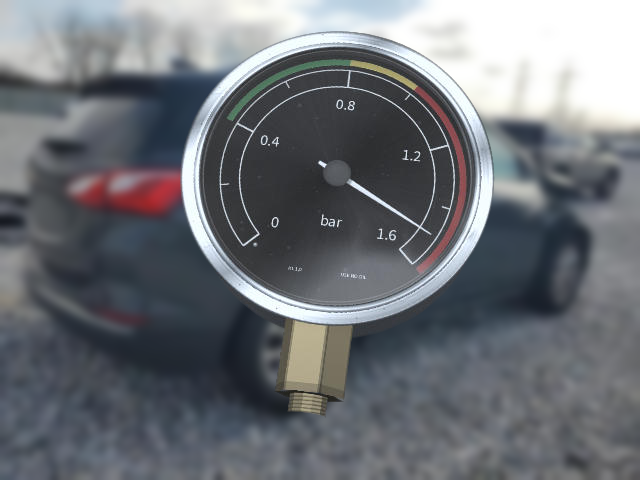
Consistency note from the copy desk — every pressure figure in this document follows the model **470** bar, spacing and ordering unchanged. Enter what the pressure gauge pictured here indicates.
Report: **1.5** bar
